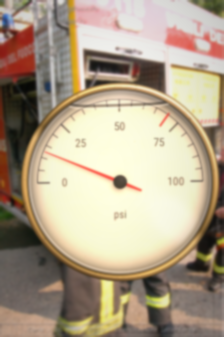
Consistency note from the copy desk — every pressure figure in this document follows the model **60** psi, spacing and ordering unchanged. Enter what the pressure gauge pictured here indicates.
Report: **12.5** psi
